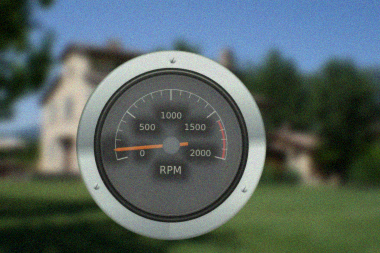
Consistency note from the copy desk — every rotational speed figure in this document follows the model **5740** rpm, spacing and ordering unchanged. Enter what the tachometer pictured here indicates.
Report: **100** rpm
